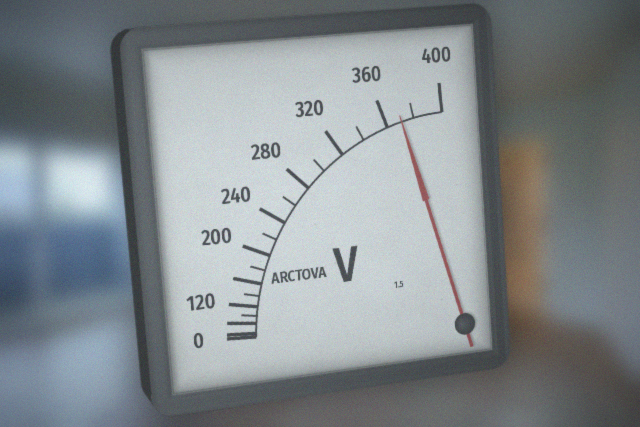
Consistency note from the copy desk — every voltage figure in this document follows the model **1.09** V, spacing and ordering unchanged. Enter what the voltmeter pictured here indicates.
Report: **370** V
